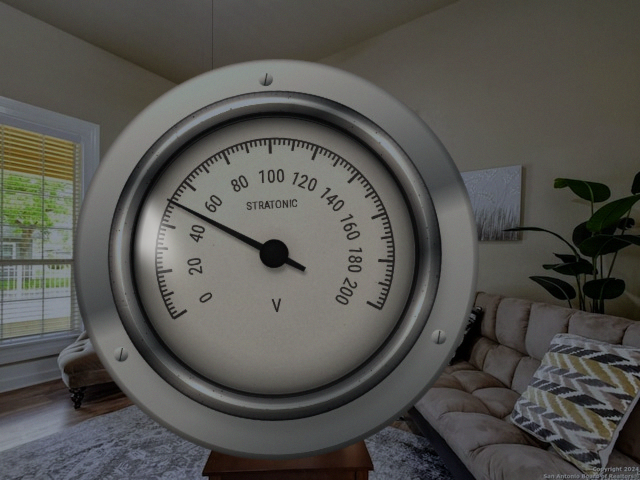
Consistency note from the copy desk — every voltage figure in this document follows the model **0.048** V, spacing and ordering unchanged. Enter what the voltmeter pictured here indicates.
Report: **50** V
